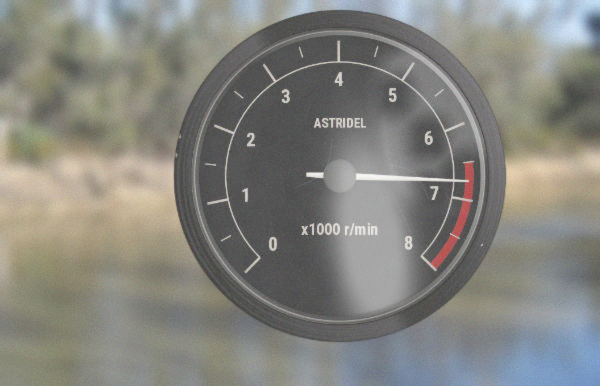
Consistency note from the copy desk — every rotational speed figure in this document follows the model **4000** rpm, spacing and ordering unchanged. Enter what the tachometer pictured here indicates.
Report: **6750** rpm
